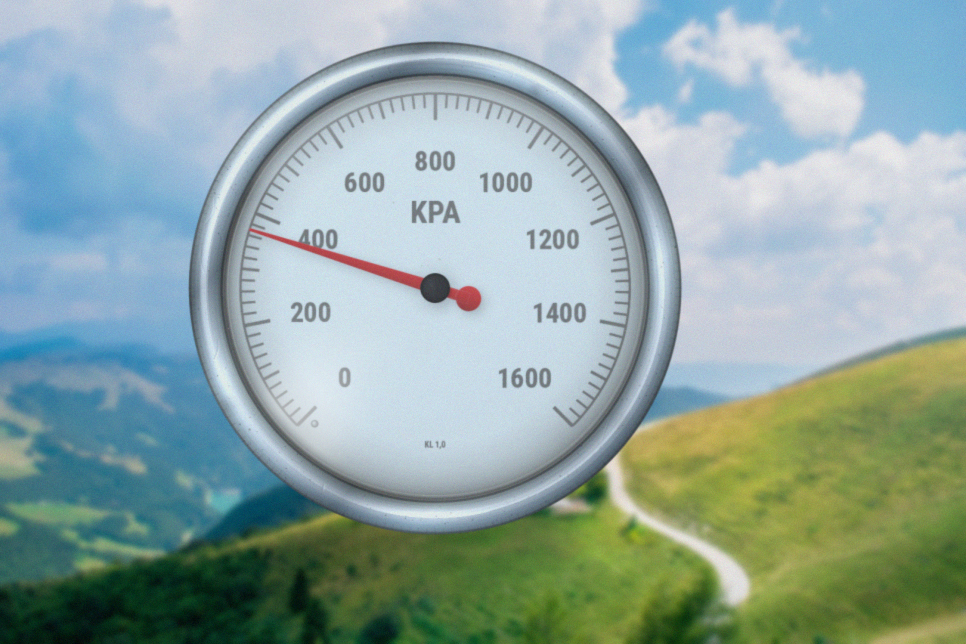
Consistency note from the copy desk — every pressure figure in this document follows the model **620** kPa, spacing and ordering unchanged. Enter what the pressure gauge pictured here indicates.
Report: **370** kPa
